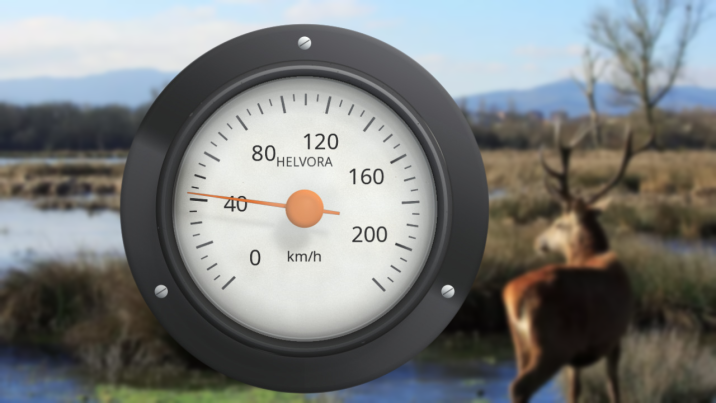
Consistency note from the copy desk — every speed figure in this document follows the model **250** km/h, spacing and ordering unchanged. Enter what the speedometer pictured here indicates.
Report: **42.5** km/h
